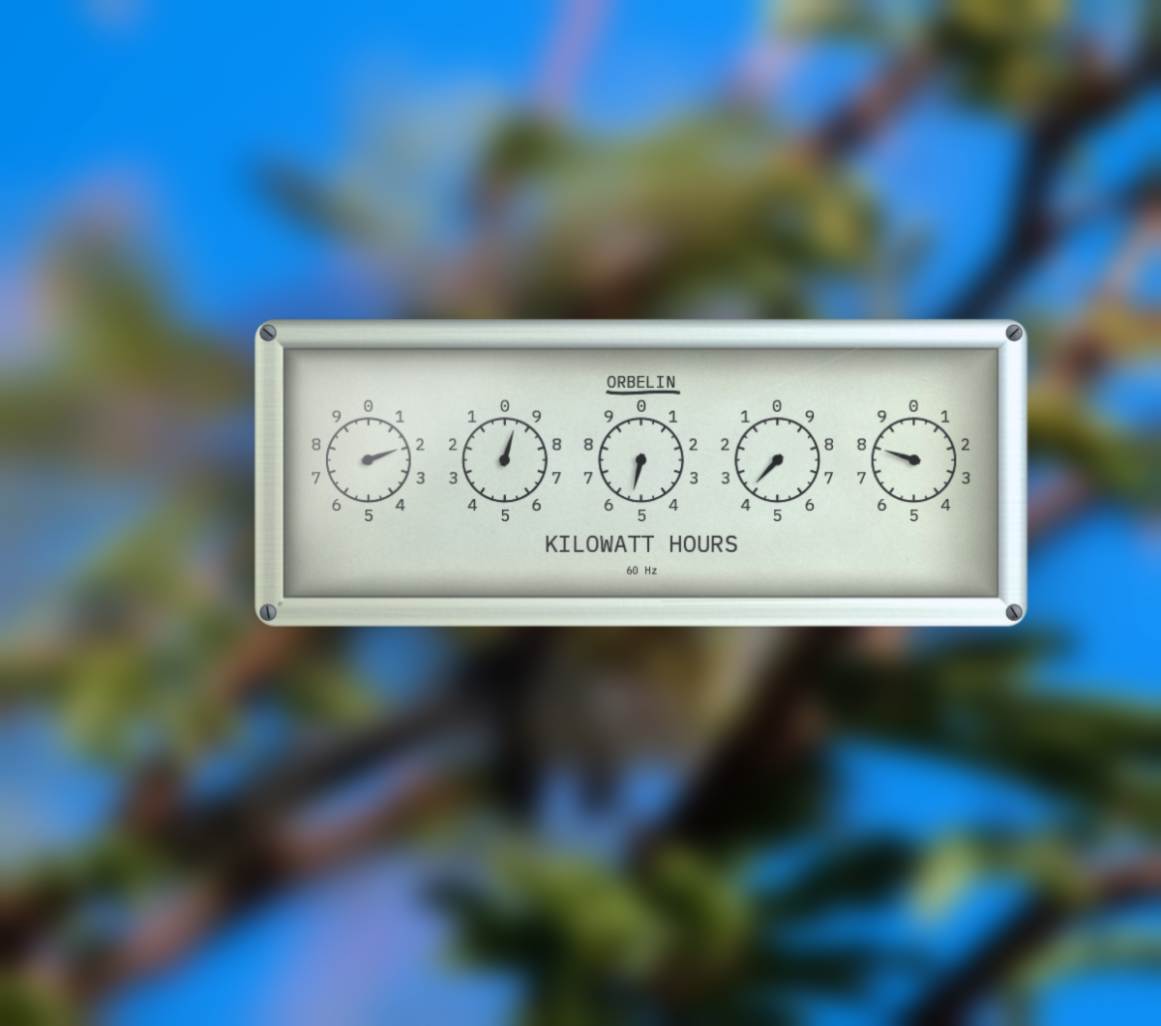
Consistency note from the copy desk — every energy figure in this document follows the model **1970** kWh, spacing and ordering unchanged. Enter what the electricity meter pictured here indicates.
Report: **19538** kWh
